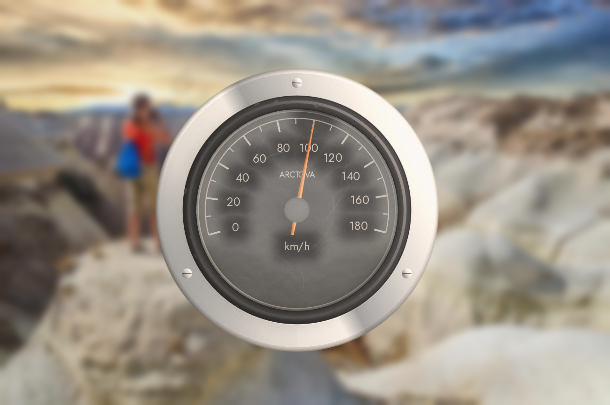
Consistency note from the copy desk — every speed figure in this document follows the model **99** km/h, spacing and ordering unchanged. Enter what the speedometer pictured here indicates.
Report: **100** km/h
